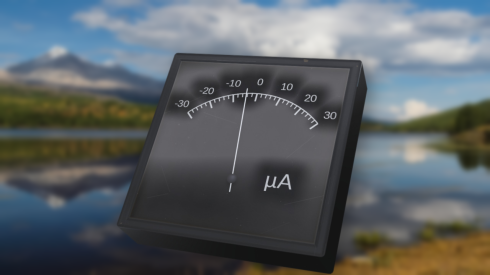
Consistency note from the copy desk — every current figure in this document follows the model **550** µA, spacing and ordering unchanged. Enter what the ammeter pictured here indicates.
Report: **-4** µA
